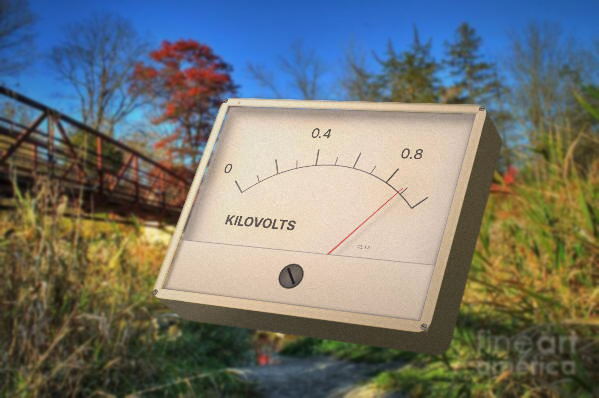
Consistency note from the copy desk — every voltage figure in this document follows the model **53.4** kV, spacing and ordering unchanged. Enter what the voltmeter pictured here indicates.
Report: **0.9** kV
